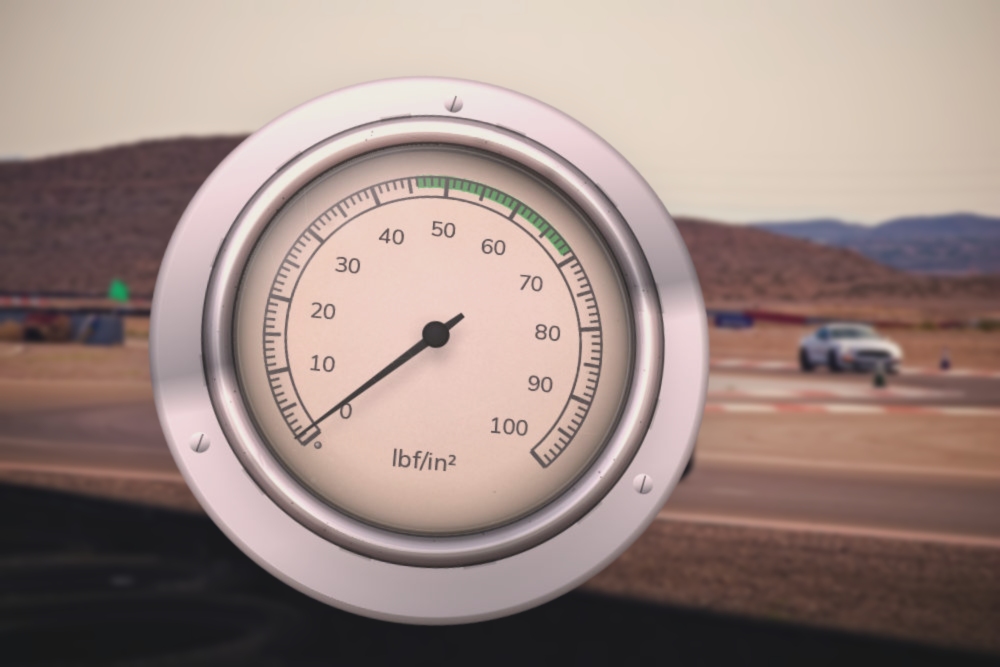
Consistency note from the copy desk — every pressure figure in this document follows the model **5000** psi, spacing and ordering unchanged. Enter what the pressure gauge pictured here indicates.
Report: **1** psi
